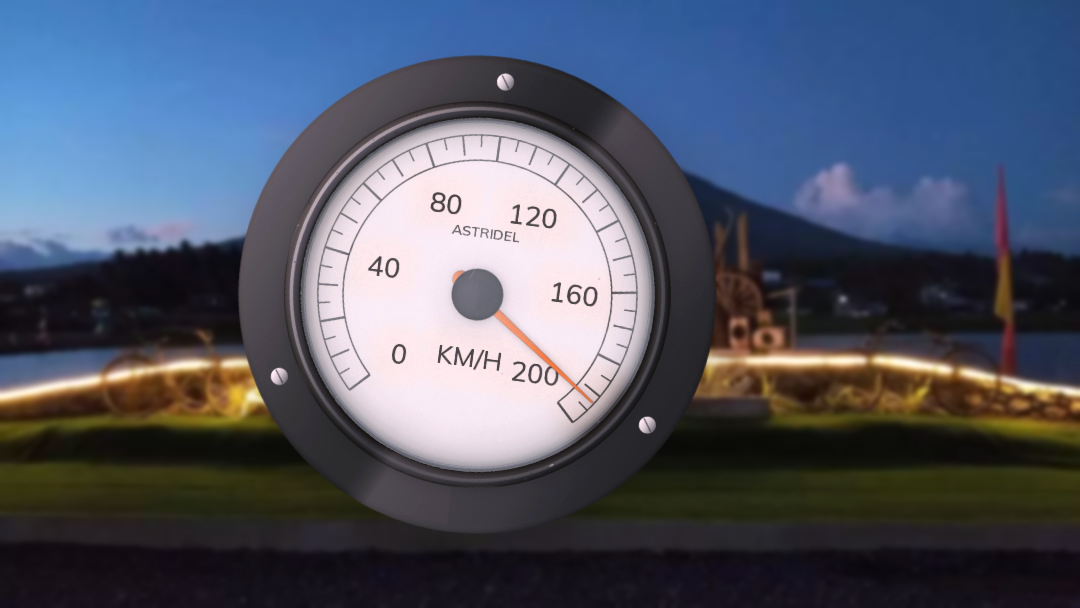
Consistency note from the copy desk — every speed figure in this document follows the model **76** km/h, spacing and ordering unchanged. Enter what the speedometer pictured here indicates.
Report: **192.5** km/h
